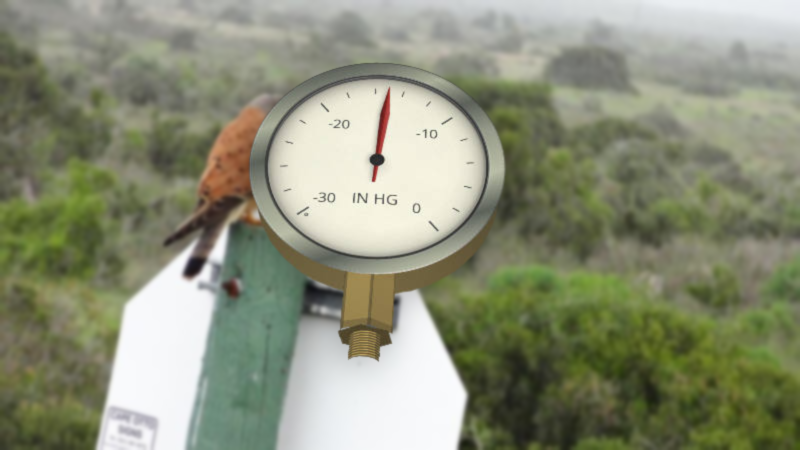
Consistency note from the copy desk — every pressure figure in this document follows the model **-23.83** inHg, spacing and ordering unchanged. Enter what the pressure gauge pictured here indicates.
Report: **-15** inHg
